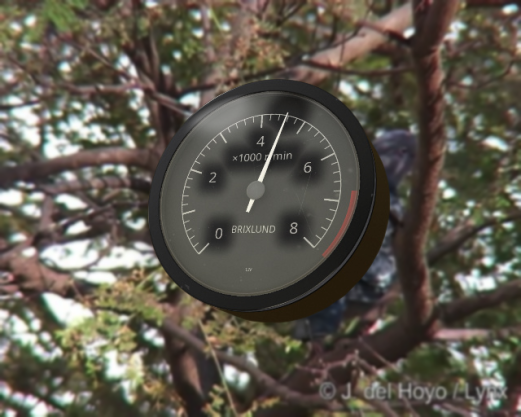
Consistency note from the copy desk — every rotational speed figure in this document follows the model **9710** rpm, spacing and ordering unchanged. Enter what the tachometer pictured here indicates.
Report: **4600** rpm
